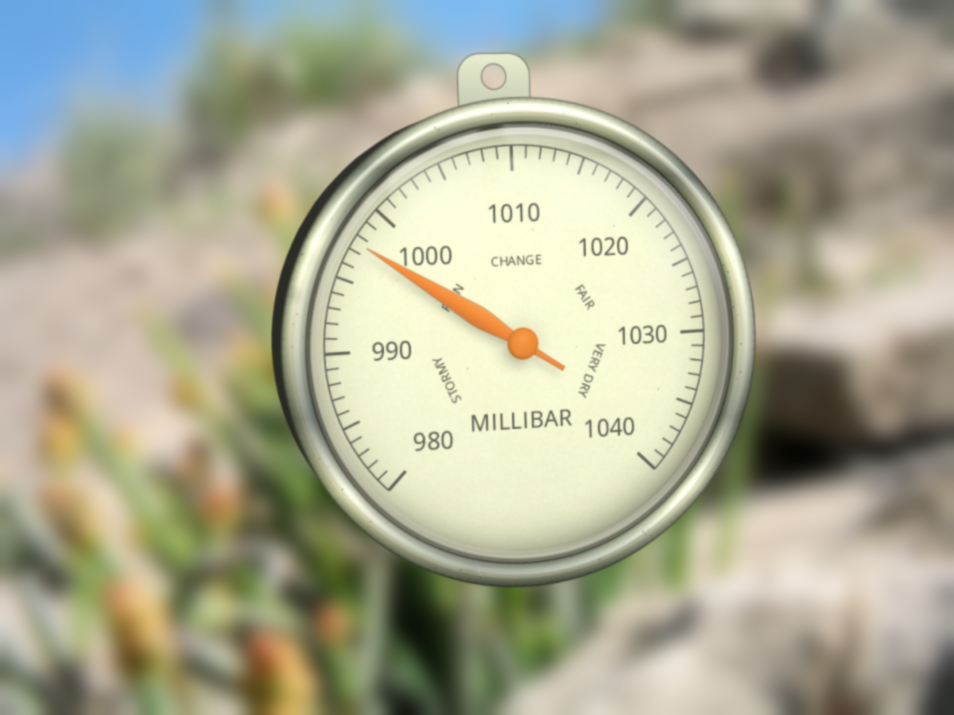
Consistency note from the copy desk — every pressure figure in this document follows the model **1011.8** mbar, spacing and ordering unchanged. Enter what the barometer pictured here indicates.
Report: **997.5** mbar
